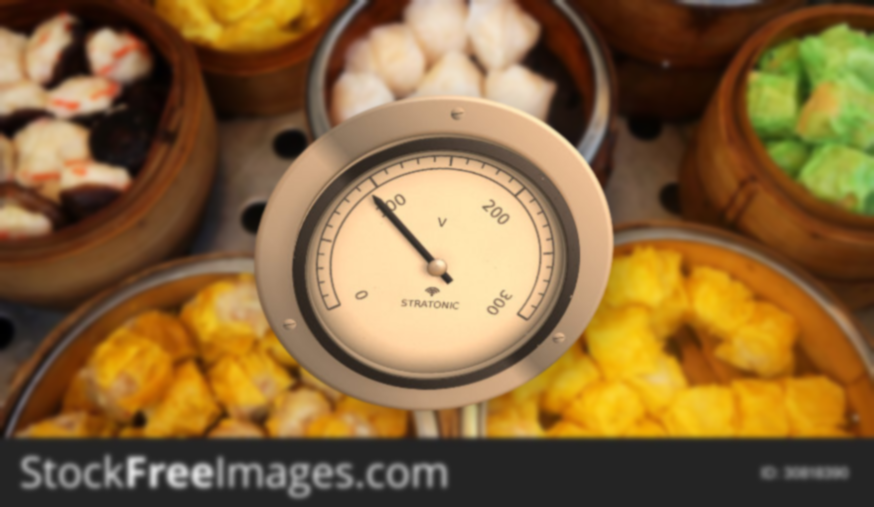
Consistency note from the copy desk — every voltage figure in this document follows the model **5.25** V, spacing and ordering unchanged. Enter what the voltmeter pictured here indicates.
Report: **95** V
